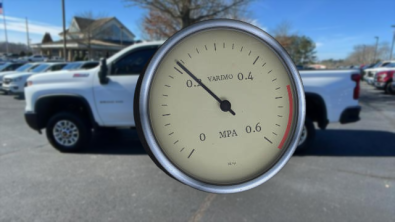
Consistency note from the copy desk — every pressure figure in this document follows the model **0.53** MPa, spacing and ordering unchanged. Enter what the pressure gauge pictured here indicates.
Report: **0.21** MPa
